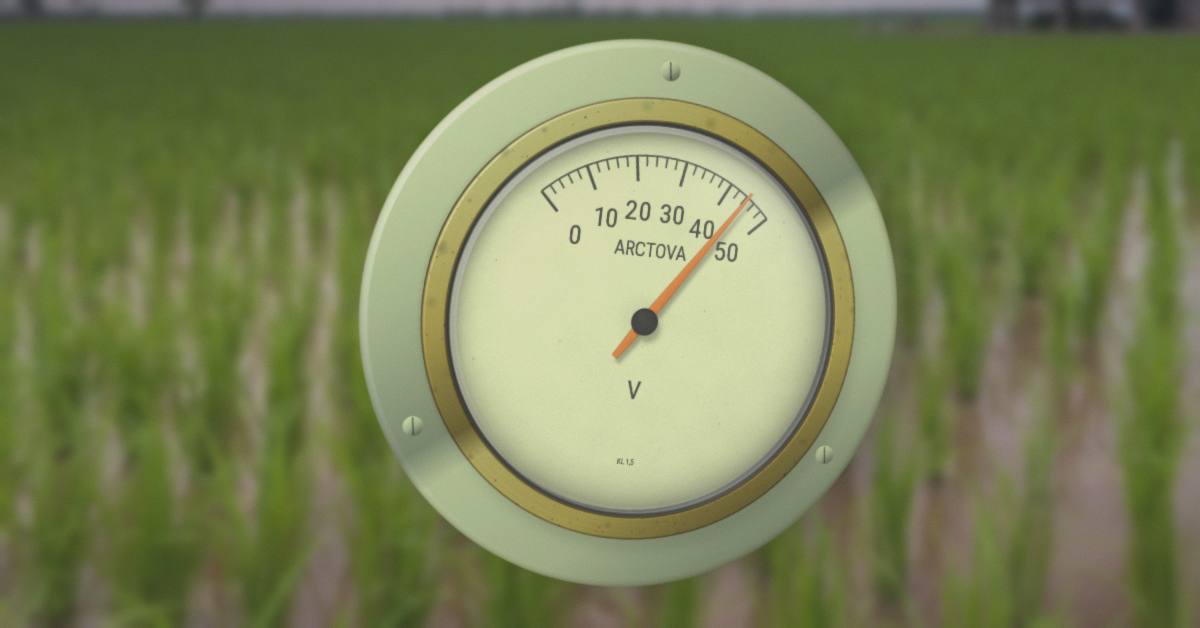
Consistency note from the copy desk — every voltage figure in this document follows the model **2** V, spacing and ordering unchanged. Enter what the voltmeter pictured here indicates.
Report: **44** V
